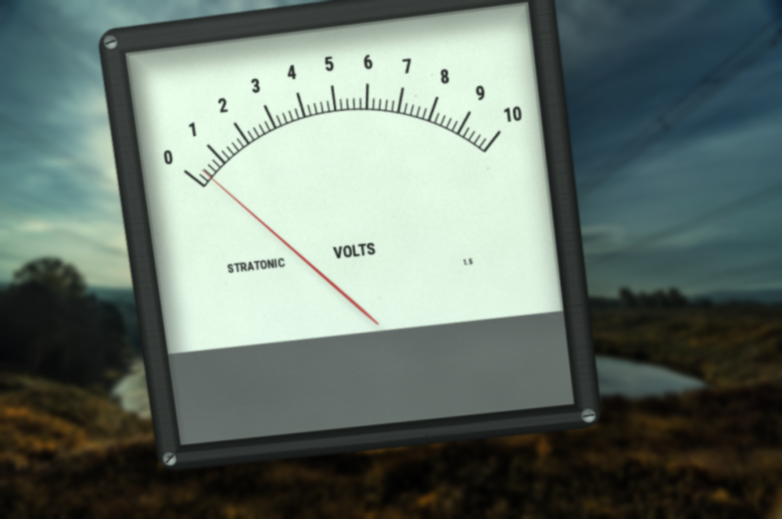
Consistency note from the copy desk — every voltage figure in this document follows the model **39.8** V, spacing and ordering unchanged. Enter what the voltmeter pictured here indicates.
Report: **0.4** V
